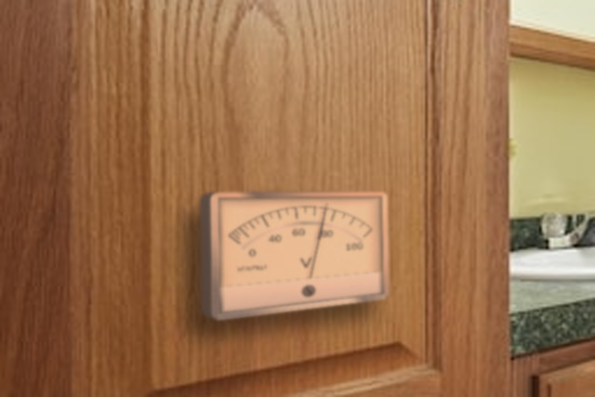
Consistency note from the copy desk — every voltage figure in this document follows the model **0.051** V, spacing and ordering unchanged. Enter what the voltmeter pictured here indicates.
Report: **75** V
